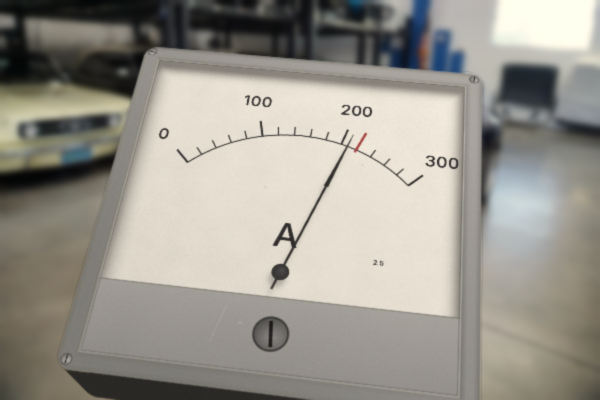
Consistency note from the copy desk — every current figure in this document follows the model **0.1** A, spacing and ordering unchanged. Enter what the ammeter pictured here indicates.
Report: **210** A
